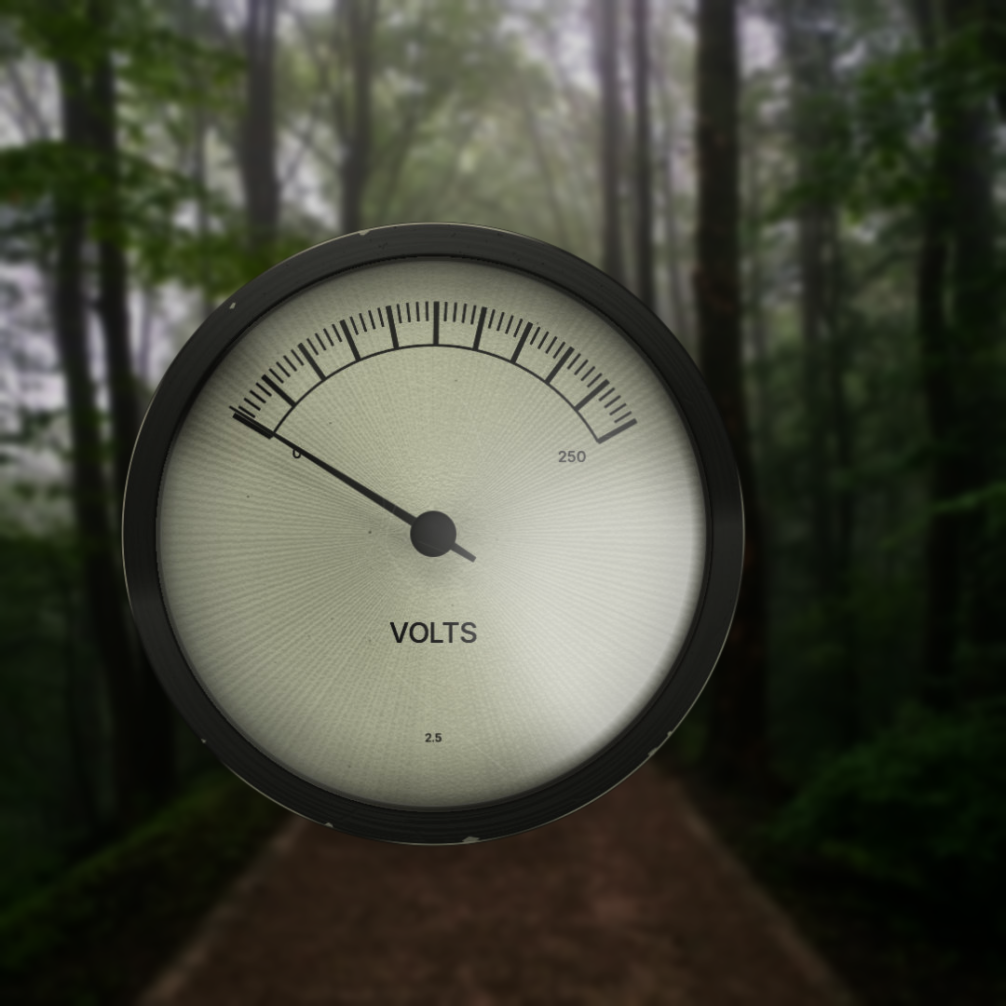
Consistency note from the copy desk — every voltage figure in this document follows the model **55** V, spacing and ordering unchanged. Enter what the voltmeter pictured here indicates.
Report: **2.5** V
